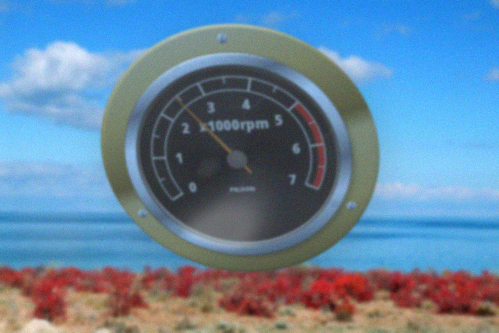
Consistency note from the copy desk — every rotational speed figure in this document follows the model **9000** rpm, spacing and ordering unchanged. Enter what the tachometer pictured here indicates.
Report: **2500** rpm
